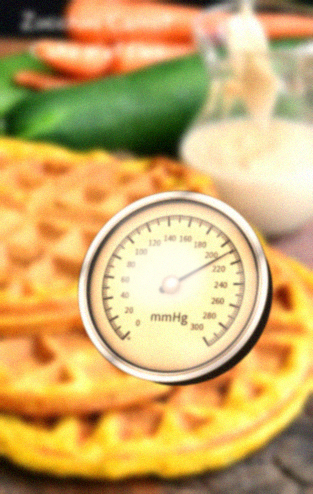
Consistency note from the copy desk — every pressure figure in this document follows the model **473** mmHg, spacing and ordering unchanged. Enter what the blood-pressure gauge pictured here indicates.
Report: **210** mmHg
